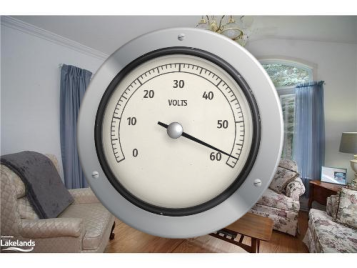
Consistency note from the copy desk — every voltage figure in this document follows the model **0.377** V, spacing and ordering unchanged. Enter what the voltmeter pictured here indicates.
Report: **58** V
